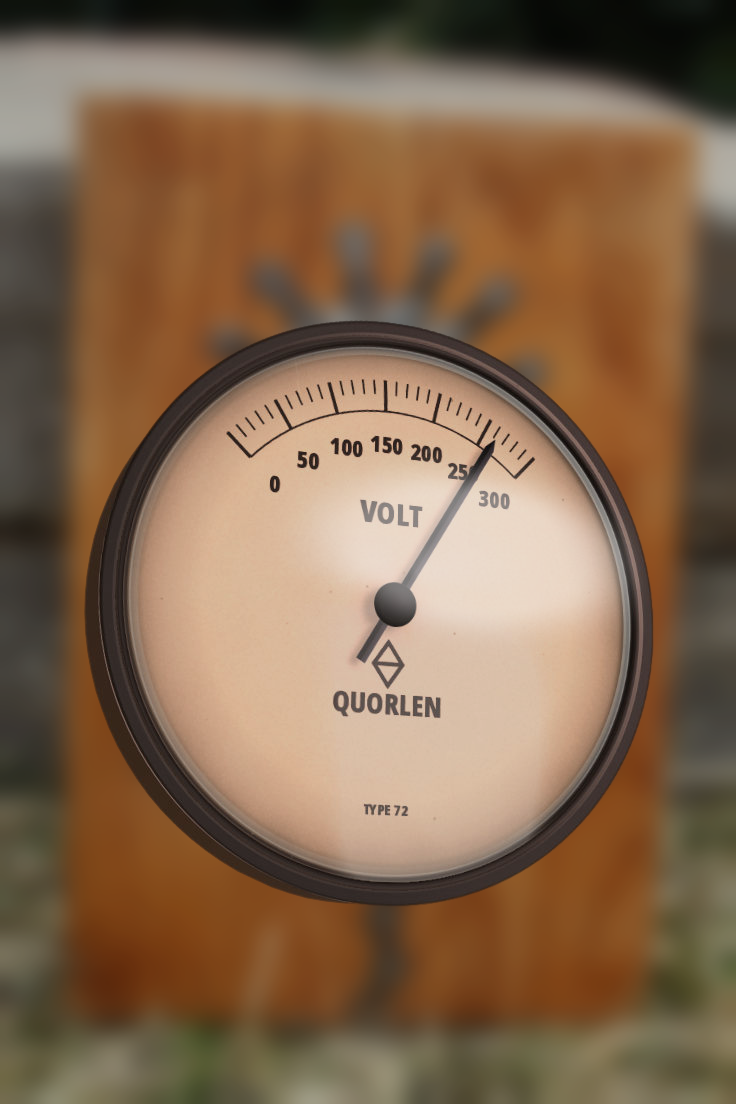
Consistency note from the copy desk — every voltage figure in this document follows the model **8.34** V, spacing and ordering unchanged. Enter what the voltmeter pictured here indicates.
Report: **260** V
